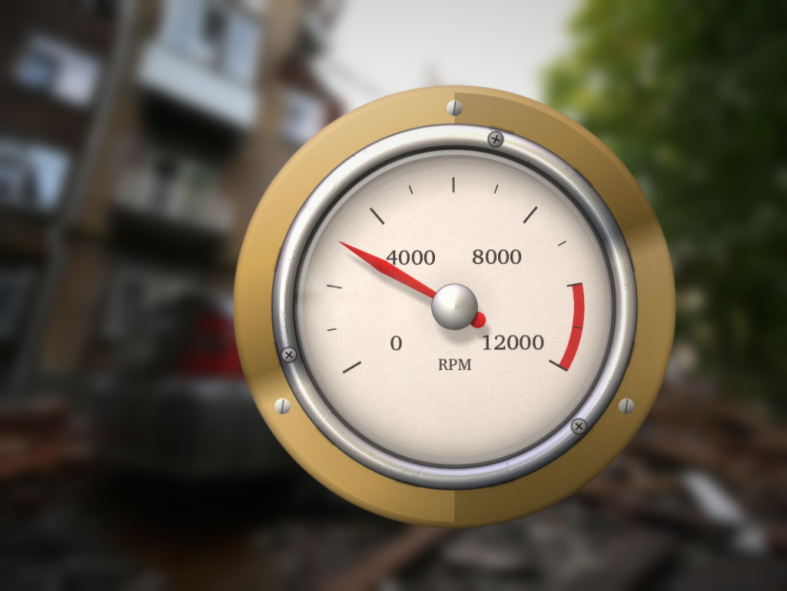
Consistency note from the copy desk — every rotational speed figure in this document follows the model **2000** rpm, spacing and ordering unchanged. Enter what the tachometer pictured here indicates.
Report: **3000** rpm
